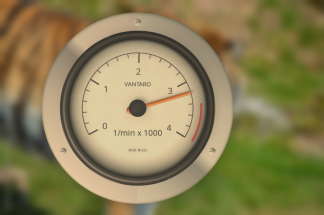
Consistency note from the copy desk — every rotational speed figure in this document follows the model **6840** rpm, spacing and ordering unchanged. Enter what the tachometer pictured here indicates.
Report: **3200** rpm
